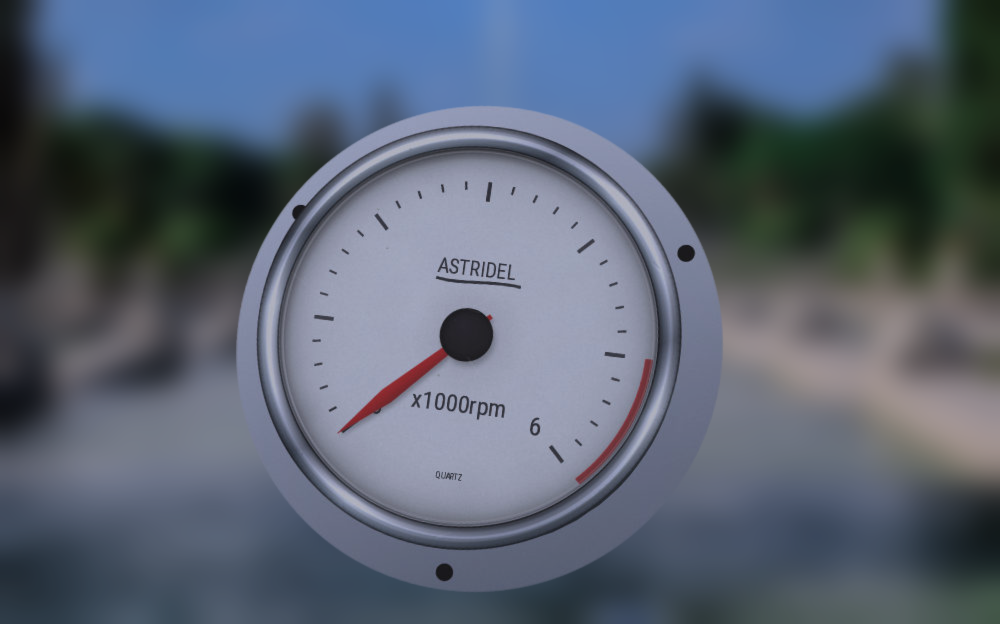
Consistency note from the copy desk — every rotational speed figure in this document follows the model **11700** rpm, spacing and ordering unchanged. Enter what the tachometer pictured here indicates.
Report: **0** rpm
